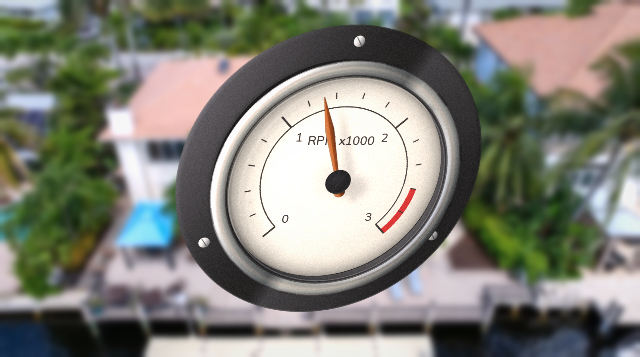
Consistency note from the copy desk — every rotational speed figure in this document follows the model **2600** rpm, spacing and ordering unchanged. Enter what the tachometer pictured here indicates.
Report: **1300** rpm
